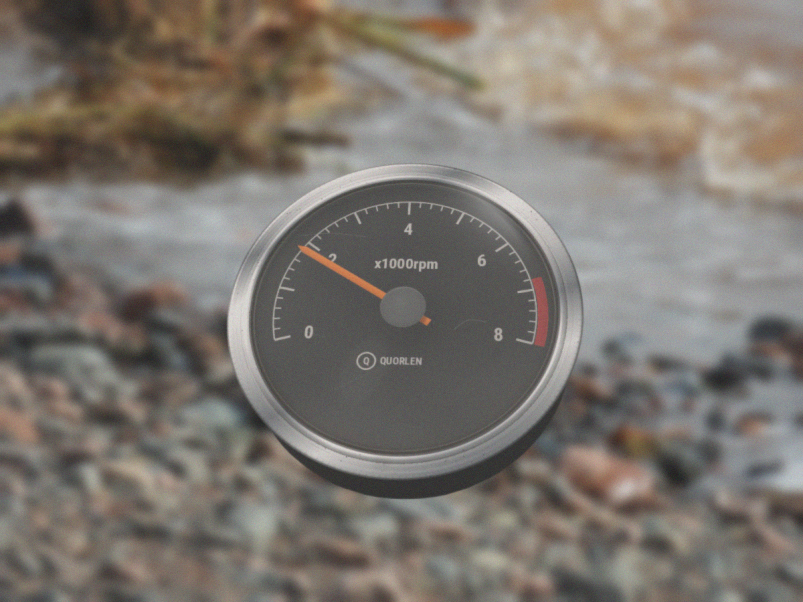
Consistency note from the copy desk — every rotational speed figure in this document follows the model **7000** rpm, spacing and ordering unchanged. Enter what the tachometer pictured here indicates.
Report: **1800** rpm
